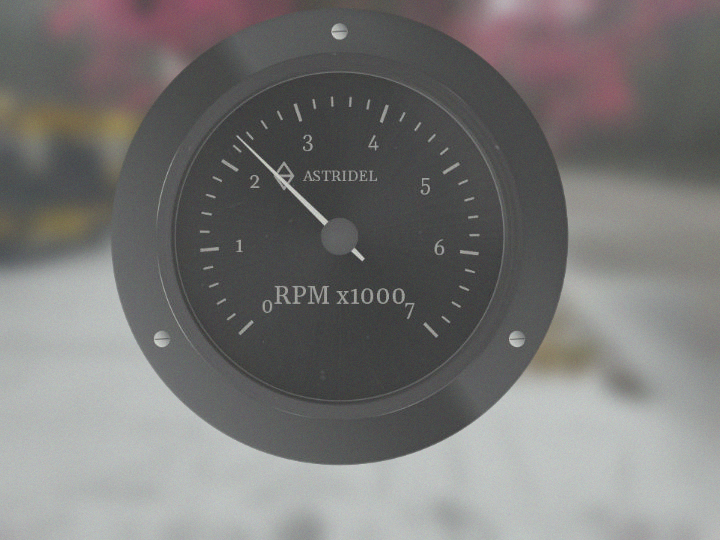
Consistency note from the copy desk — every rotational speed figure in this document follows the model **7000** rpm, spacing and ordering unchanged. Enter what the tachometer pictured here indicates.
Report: **2300** rpm
